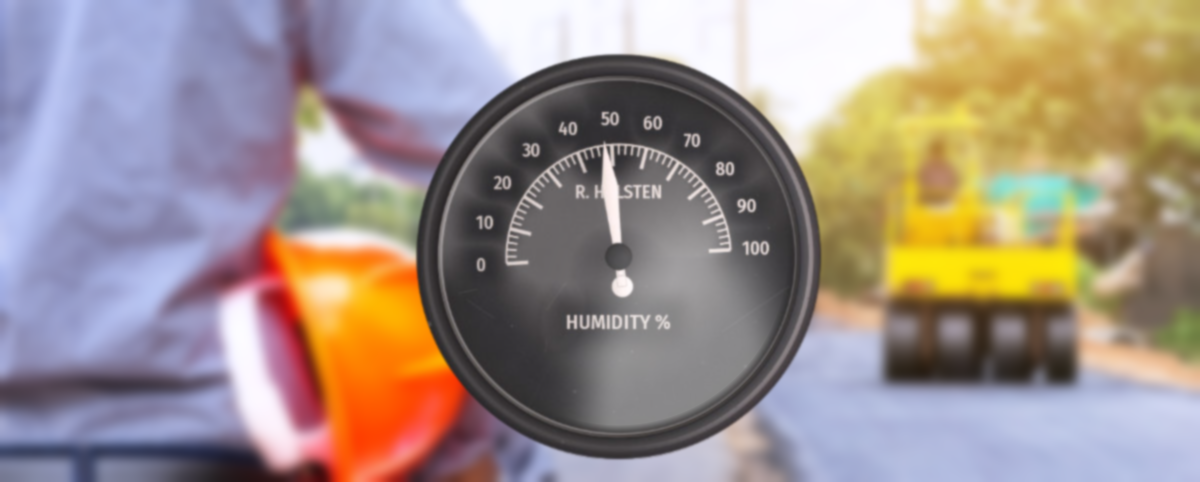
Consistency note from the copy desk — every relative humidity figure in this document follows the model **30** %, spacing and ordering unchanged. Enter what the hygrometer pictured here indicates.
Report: **48** %
